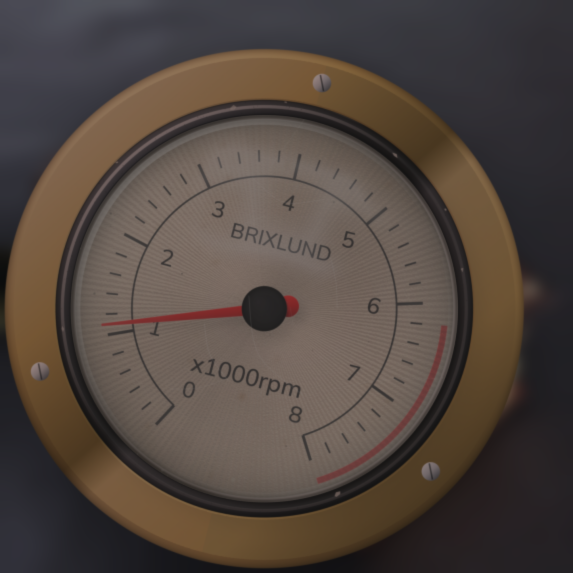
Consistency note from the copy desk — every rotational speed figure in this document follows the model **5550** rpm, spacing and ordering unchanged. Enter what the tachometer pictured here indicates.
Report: **1100** rpm
